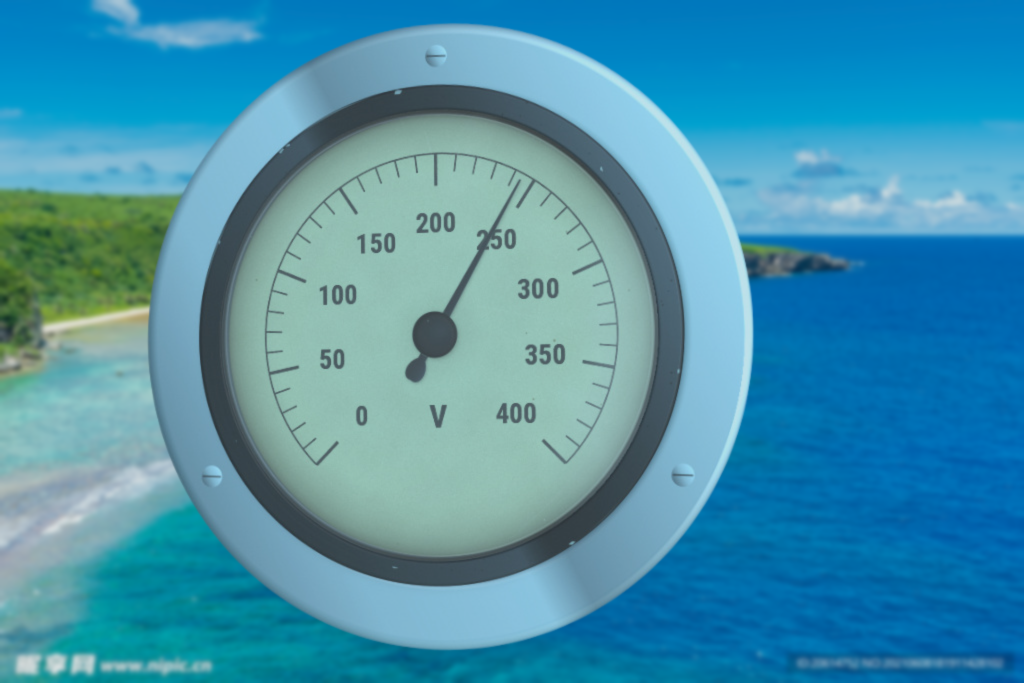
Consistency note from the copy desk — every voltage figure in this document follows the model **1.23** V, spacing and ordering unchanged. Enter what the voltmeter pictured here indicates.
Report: **245** V
